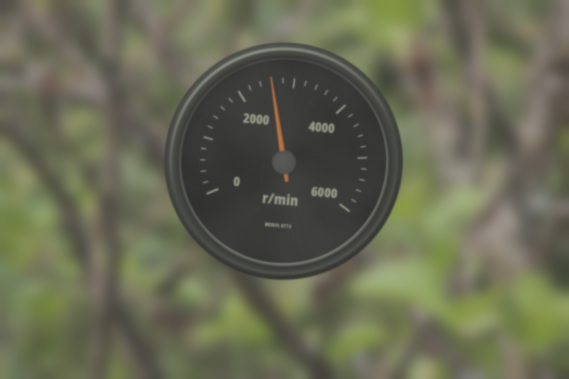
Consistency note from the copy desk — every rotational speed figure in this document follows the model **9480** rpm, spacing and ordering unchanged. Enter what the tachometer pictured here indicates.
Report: **2600** rpm
